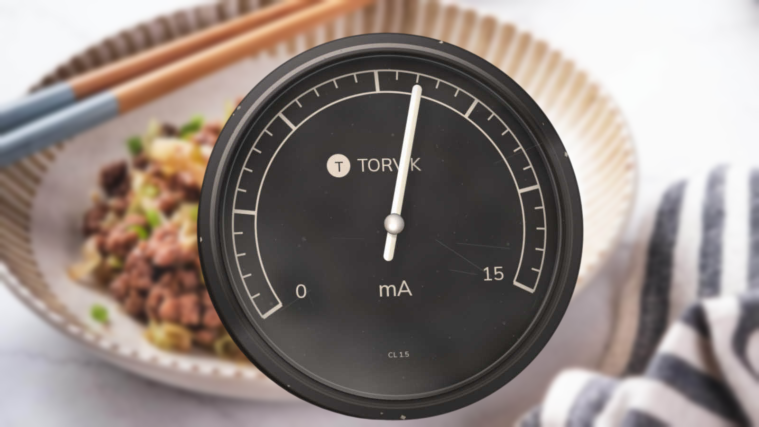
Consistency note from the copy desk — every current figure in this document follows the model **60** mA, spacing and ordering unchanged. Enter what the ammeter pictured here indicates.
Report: **8.5** mA
